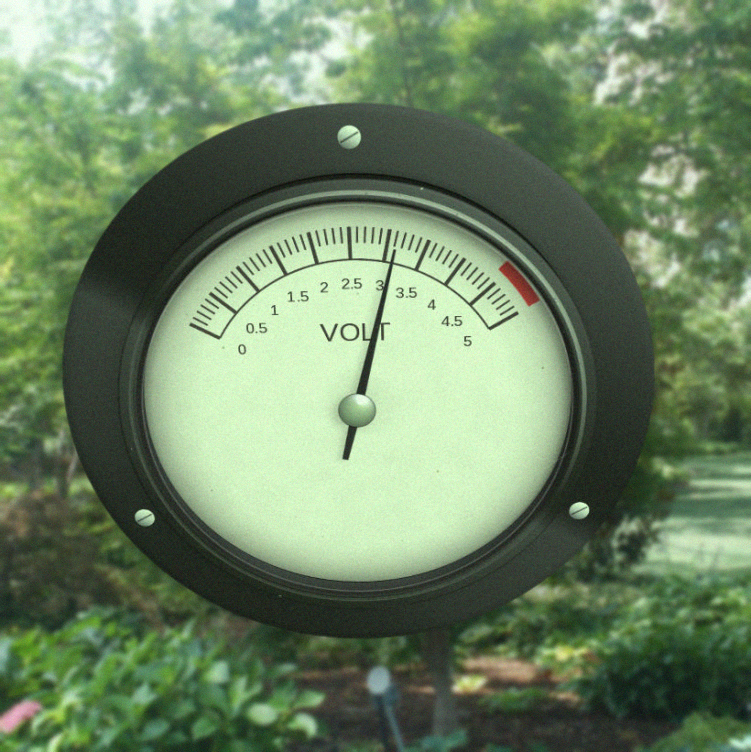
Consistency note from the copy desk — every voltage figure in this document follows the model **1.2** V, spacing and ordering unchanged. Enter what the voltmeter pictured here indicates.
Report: **3.1** V
